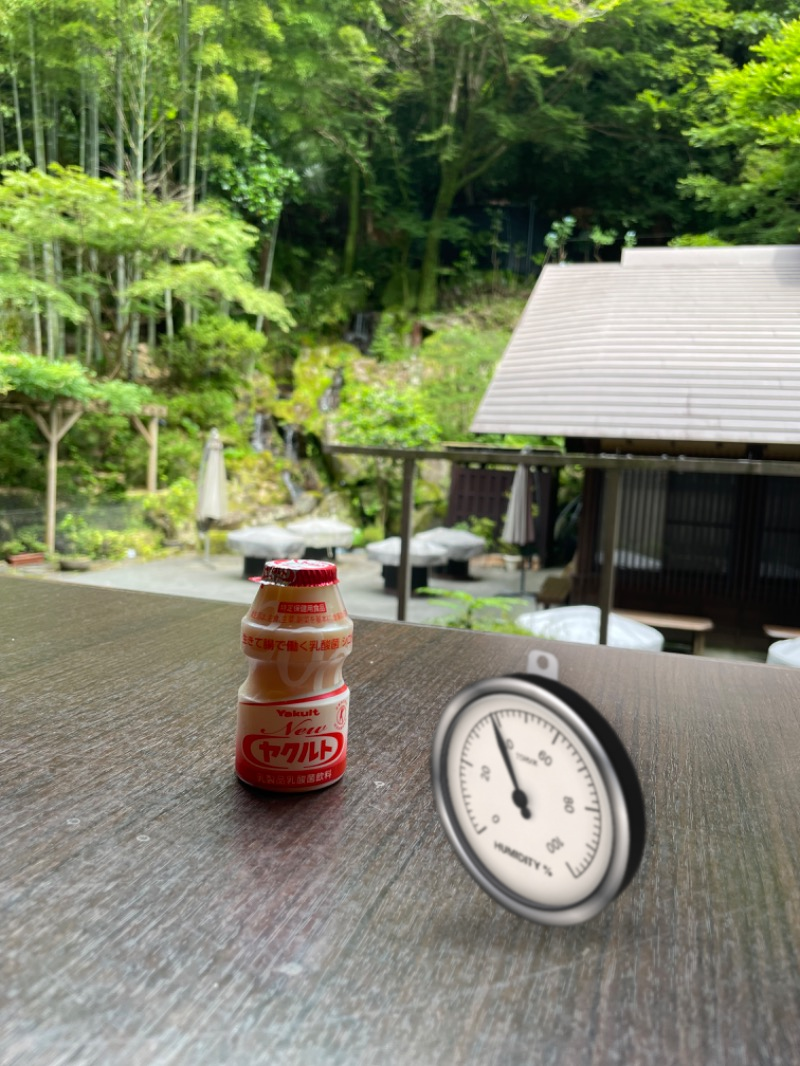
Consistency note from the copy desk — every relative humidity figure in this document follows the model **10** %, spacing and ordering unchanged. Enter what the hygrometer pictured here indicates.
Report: **40** %
